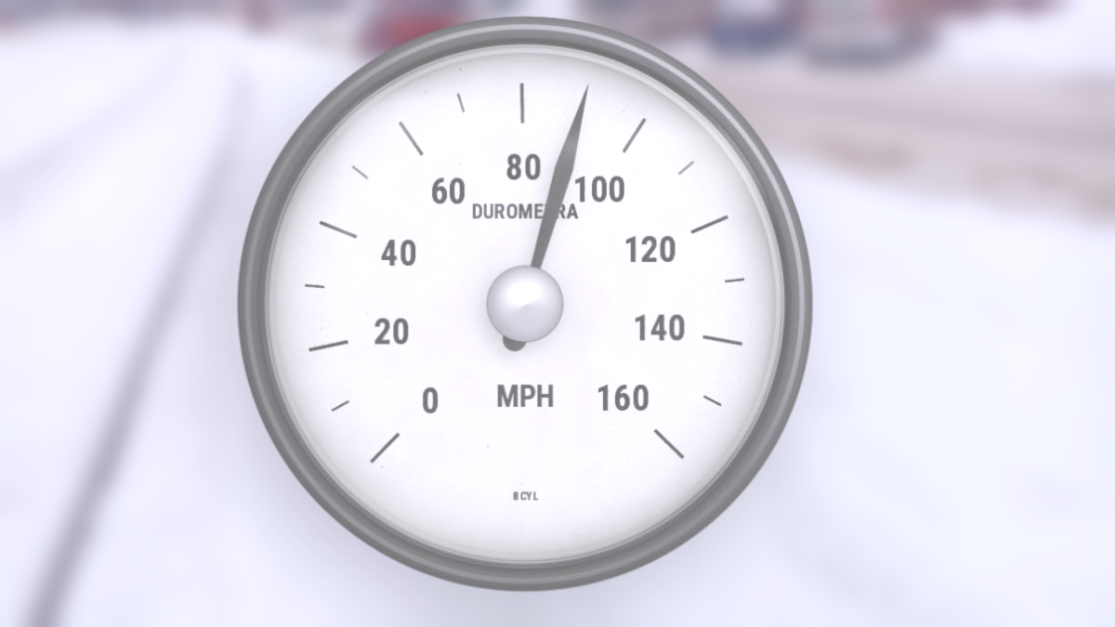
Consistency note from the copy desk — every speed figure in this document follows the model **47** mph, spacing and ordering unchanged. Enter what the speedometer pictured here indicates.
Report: **90** mph
